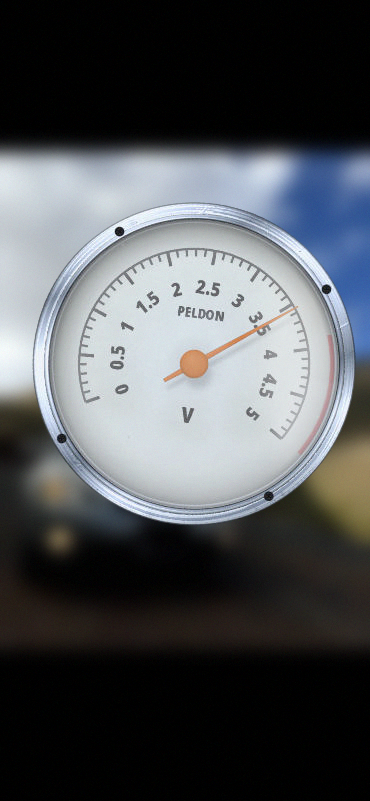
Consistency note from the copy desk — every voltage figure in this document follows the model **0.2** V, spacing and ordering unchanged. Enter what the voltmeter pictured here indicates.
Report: **3.55** V
